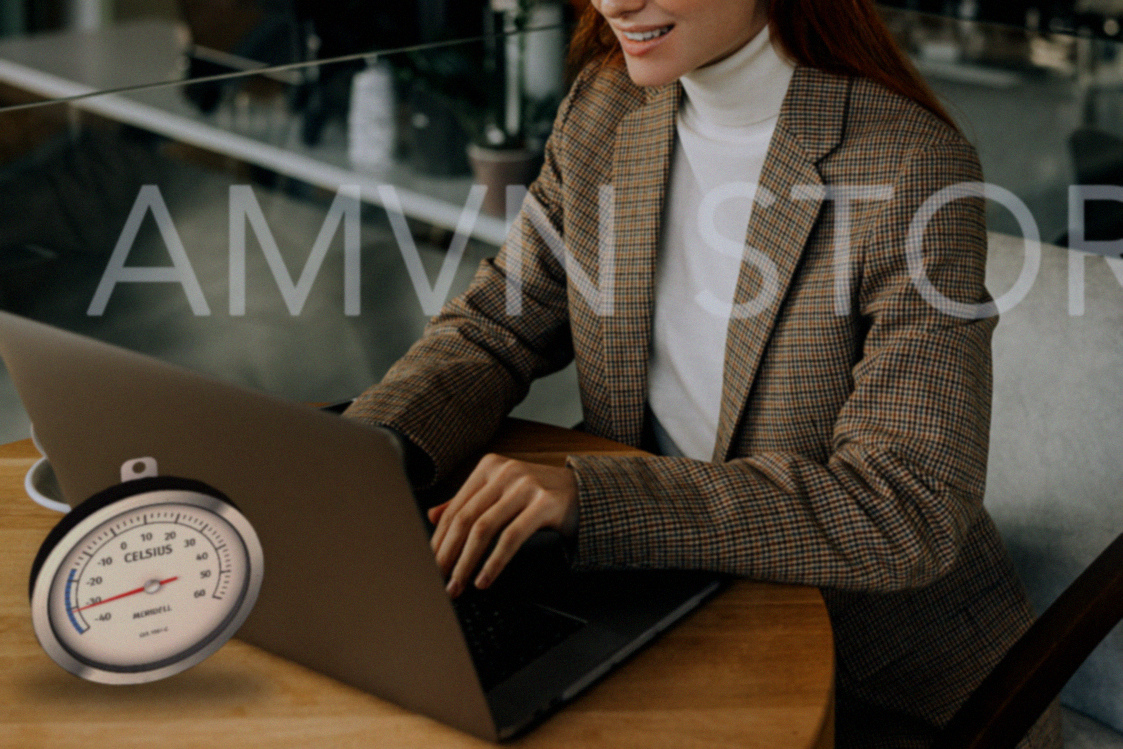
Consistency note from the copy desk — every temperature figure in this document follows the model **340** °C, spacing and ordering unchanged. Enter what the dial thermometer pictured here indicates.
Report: **-30** °C
